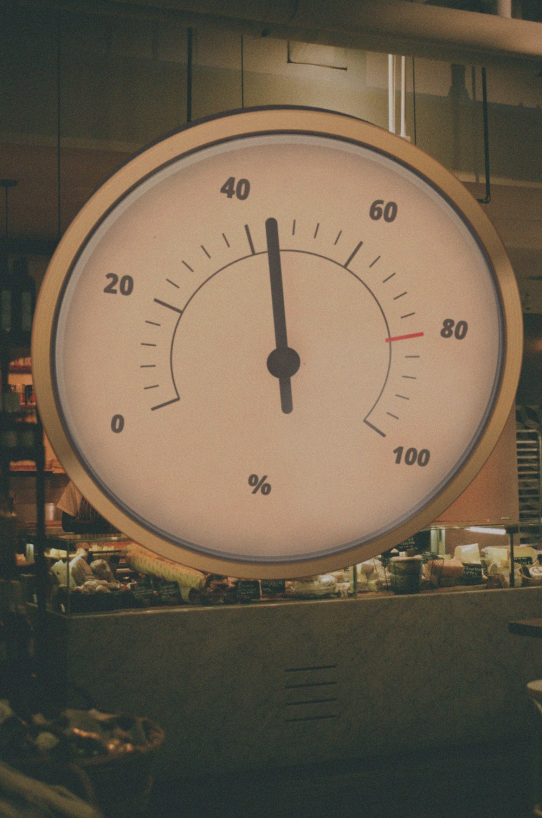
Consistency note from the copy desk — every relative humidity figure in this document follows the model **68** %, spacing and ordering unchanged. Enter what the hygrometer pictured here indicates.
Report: **44** %
